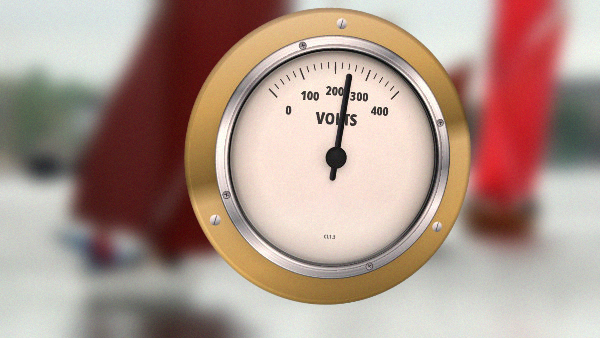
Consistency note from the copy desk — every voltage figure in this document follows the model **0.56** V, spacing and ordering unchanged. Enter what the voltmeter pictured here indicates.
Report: **240** V
